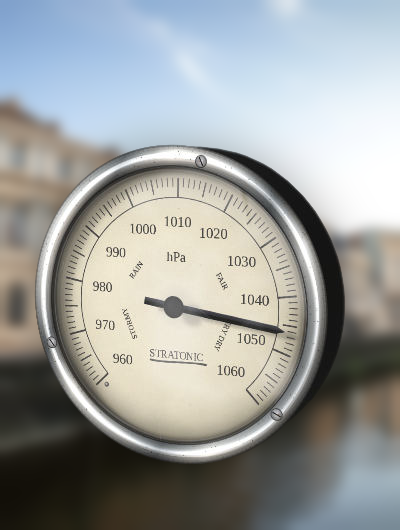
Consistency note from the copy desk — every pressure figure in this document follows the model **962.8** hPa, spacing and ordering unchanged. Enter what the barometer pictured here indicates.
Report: **1046** hPa
